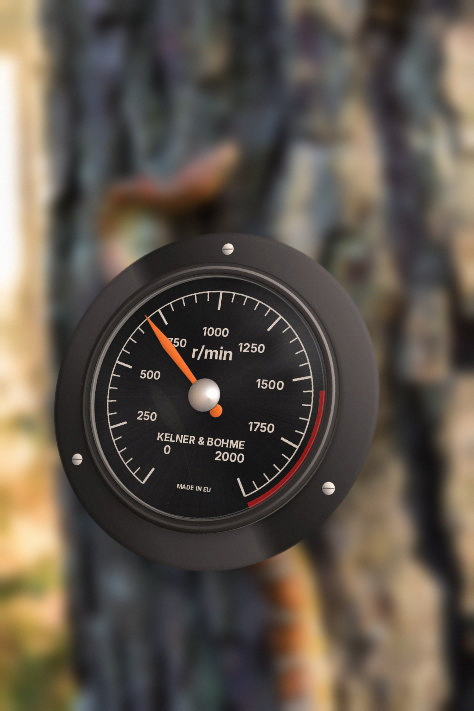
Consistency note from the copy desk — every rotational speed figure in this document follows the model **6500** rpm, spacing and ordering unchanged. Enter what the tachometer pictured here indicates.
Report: **700** rpm
